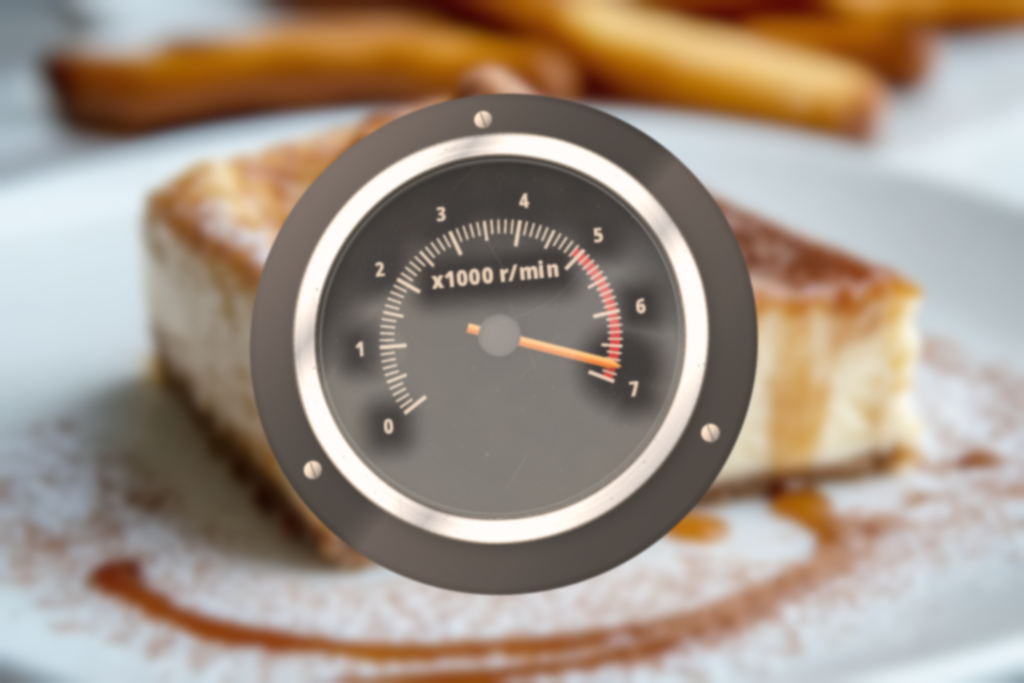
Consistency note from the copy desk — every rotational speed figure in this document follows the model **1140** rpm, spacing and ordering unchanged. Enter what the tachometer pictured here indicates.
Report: **6800** rpm
